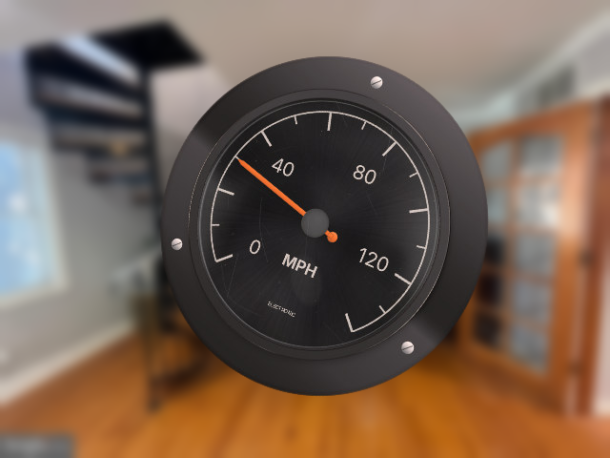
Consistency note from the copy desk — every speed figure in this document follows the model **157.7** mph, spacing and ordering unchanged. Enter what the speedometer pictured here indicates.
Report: **30** mph
